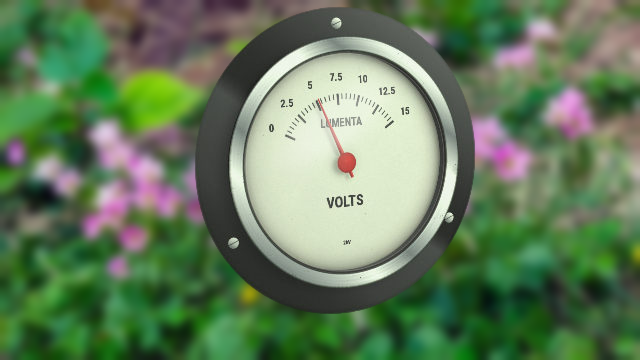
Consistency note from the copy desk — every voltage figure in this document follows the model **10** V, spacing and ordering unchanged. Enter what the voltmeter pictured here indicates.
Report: **5** V
